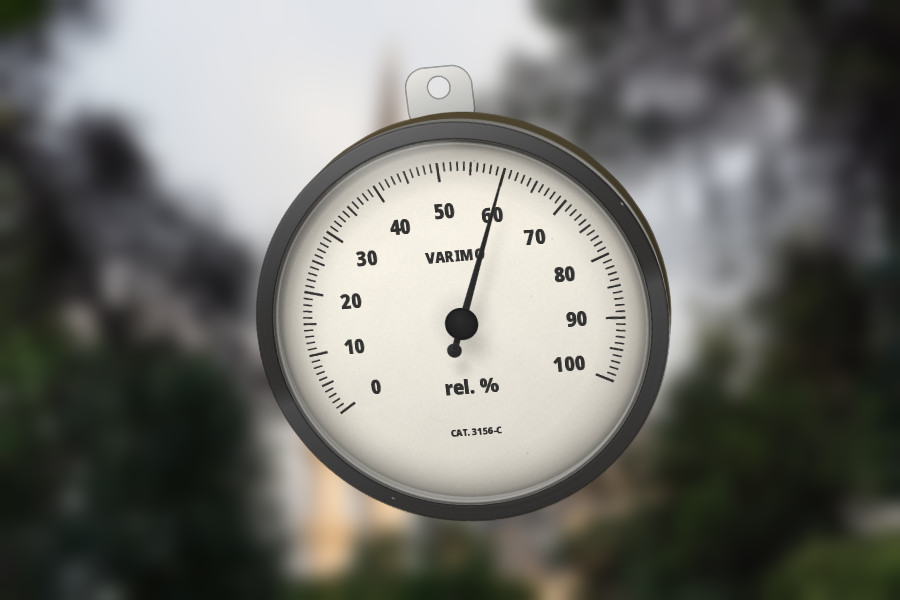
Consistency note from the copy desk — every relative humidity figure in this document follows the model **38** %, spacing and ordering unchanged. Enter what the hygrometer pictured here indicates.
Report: **60** %
